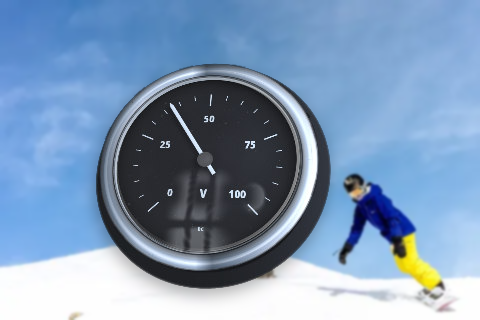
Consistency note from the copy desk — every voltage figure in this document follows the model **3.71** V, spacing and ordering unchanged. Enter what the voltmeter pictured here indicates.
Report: **37.5** V
